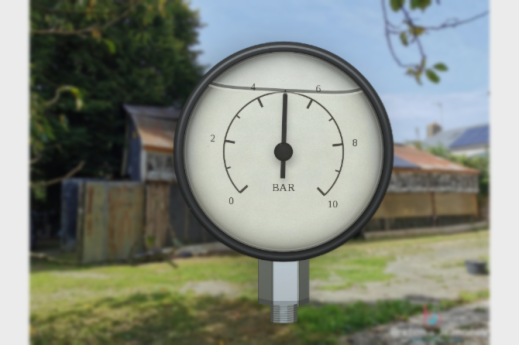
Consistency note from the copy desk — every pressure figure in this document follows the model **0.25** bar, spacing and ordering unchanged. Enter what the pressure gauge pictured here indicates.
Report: **5** bar
